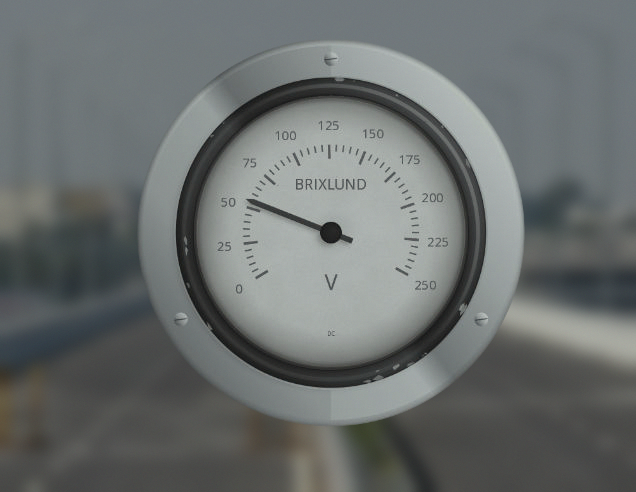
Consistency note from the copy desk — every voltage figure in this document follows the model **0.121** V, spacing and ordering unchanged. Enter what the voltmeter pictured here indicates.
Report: **55** V
